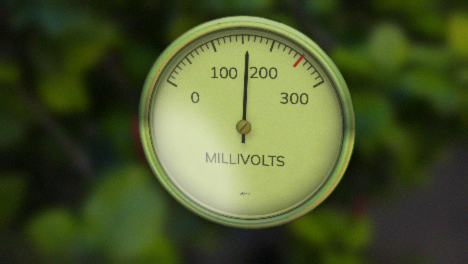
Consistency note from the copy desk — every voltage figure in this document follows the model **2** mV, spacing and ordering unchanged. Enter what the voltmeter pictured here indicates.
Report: **160** mV
